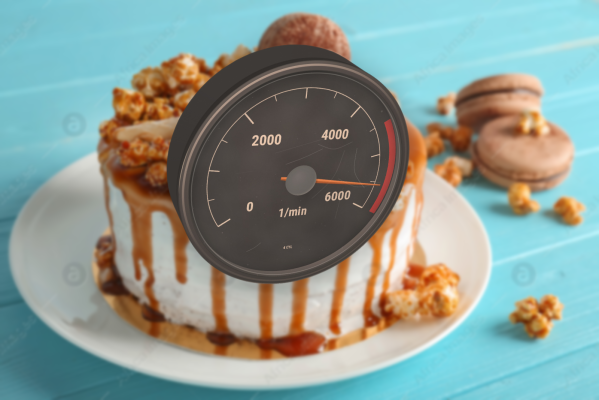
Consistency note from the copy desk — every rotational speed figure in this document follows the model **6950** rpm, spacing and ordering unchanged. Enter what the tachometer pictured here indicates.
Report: **5500** rpm
